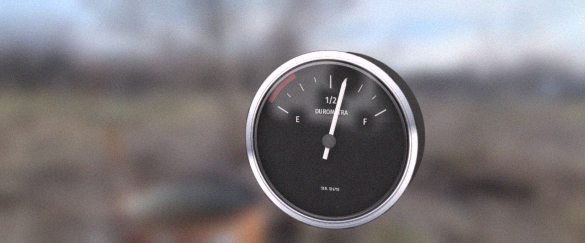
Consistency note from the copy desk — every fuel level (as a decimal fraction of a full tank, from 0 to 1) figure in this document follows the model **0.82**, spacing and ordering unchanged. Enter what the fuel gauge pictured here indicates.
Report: **0.625**
